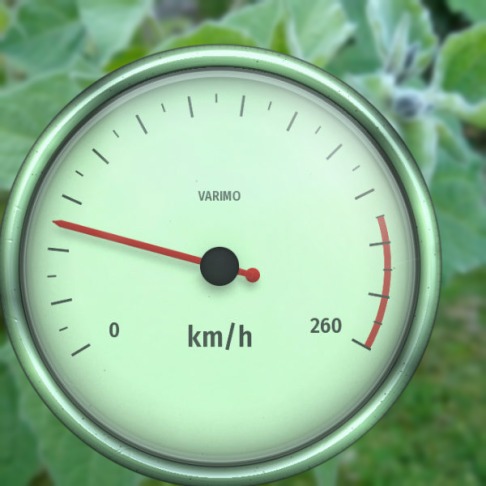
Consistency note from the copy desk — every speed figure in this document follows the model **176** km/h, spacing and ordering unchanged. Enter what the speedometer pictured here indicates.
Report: **50** km/h
